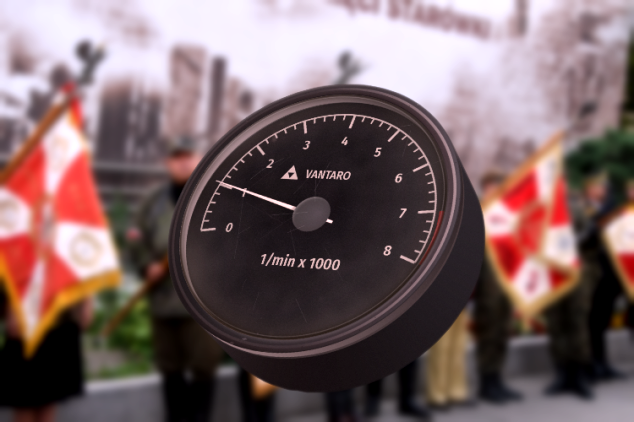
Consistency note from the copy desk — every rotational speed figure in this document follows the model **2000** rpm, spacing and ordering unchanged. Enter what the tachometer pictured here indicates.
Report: **1000** rpm
